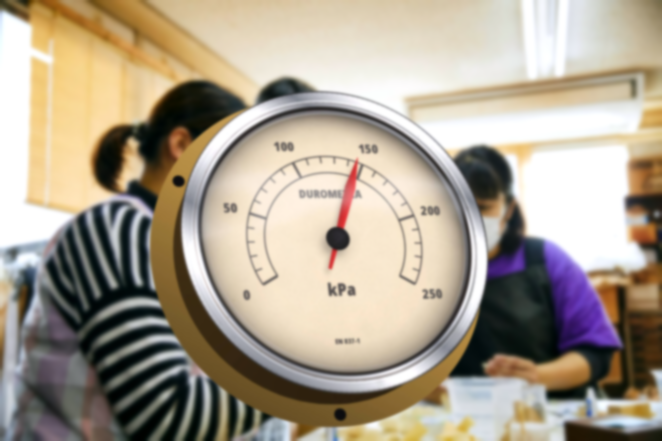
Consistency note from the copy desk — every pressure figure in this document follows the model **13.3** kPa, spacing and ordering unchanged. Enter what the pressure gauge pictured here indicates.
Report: **145** kPa
